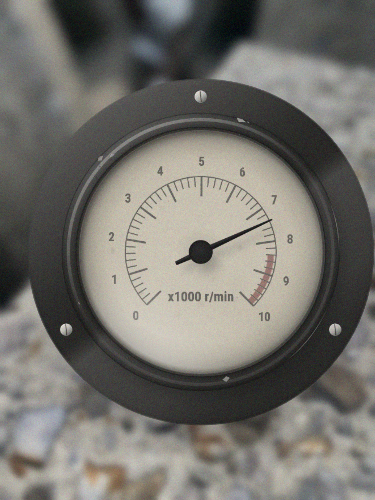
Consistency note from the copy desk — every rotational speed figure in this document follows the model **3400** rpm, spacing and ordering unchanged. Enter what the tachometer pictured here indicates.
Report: **7400** rpm
